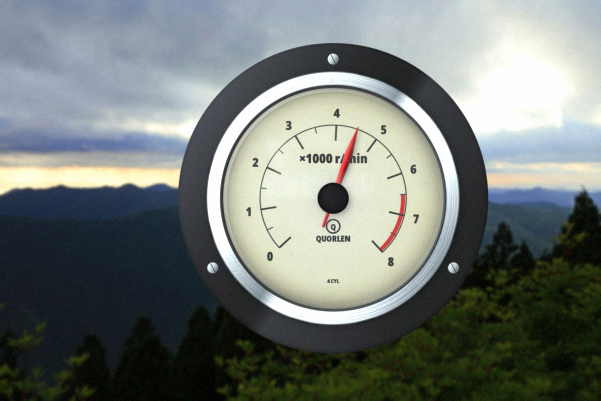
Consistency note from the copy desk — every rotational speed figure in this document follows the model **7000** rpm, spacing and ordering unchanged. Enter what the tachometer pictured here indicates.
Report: **4500** rpm
